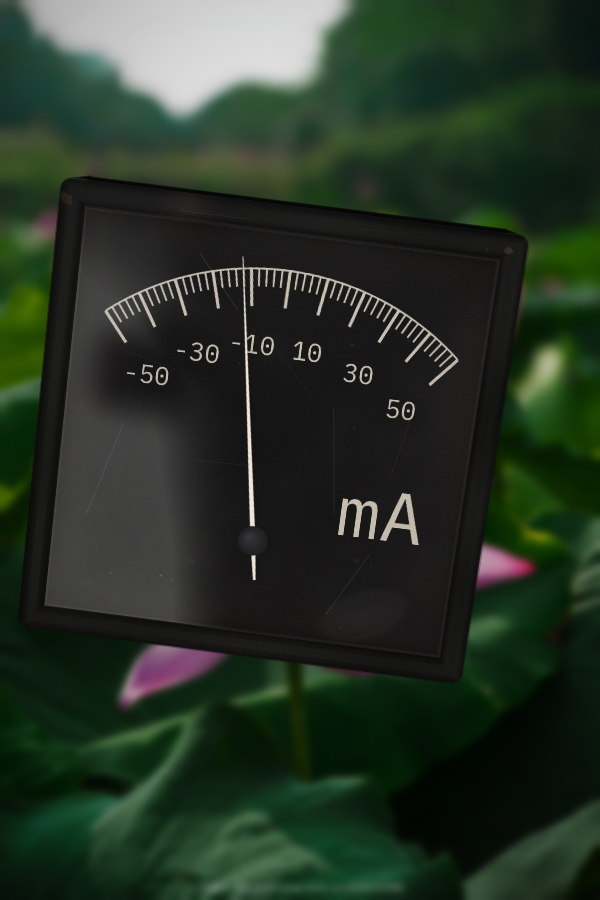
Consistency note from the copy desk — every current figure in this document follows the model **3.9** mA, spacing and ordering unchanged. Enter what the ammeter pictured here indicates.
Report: **-12** mA
